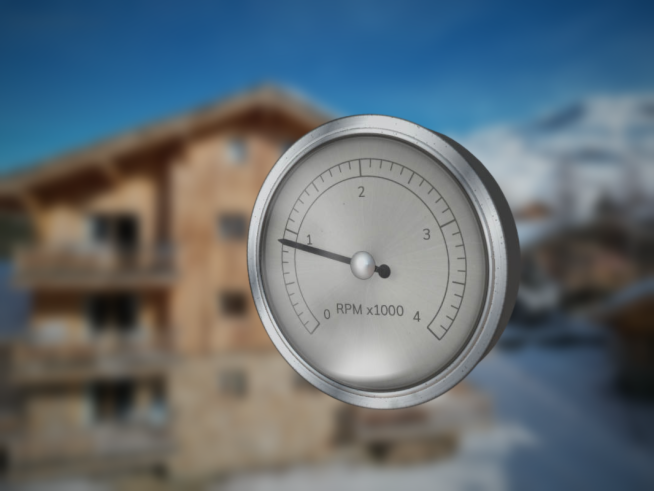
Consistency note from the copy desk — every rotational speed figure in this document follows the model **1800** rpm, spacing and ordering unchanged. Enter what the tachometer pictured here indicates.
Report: **900** rpm
